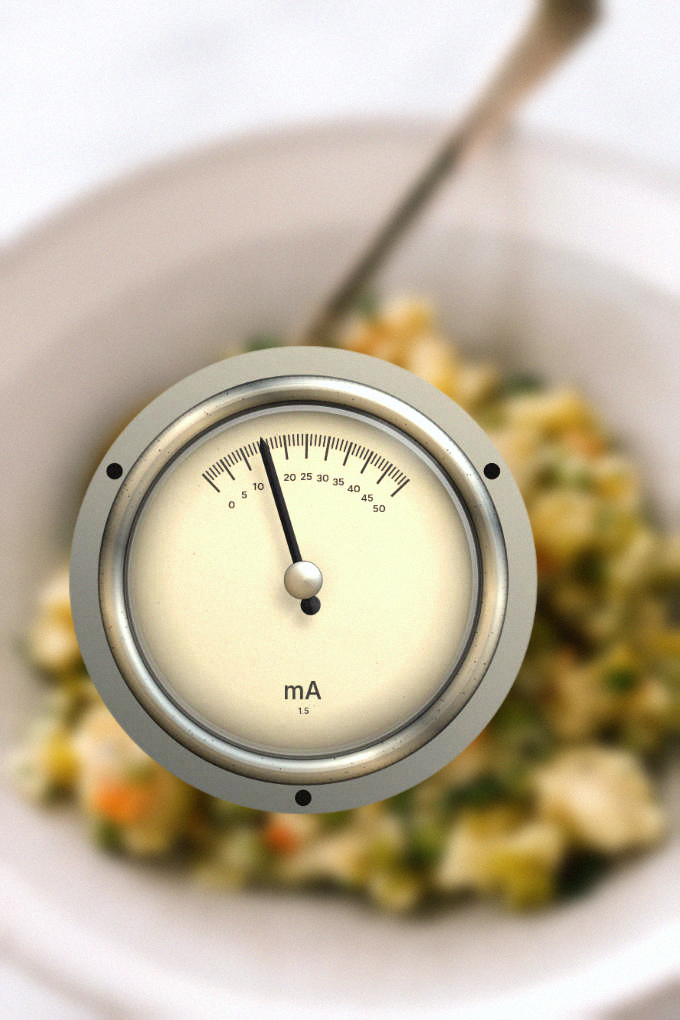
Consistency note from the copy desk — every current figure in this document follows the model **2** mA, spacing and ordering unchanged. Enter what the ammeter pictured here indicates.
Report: **15** mA
